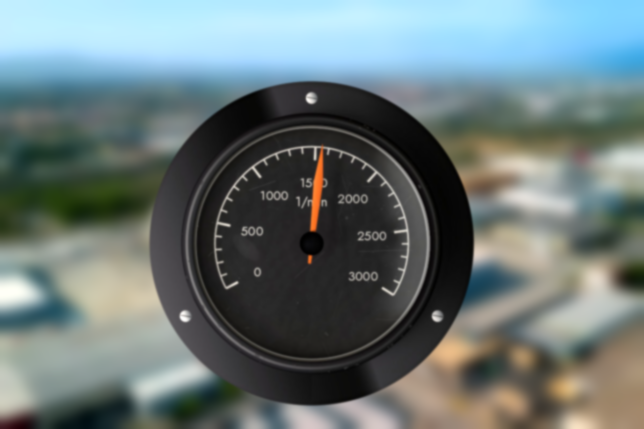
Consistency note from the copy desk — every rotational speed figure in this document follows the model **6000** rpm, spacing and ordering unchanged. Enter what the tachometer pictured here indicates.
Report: **1550** rpm
